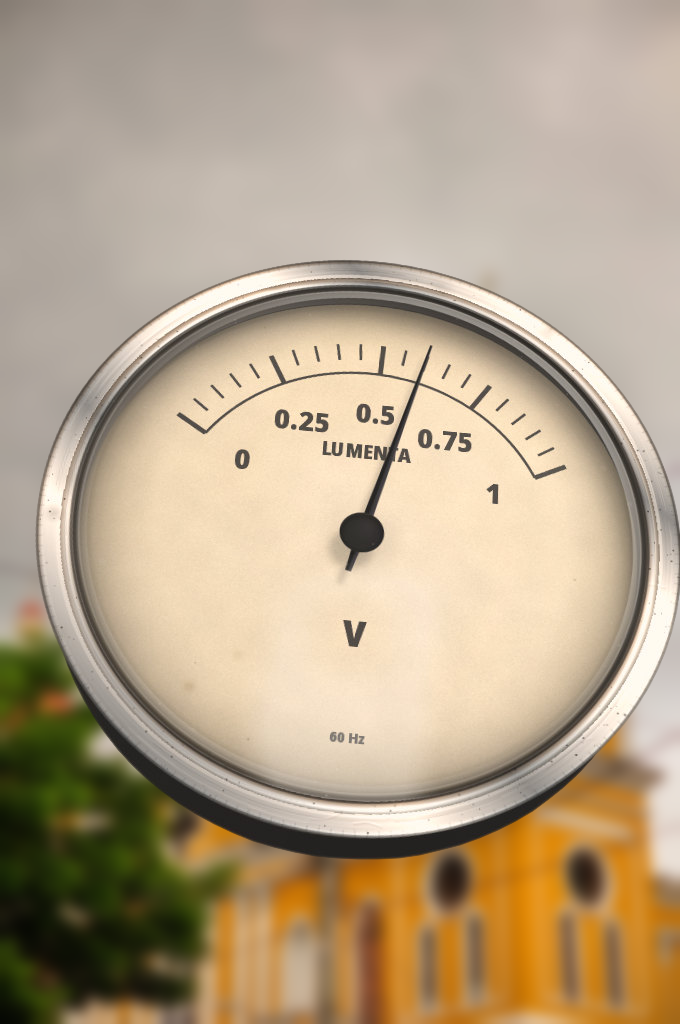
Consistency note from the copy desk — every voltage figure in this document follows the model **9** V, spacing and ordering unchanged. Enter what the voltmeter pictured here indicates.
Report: **0.6** V
